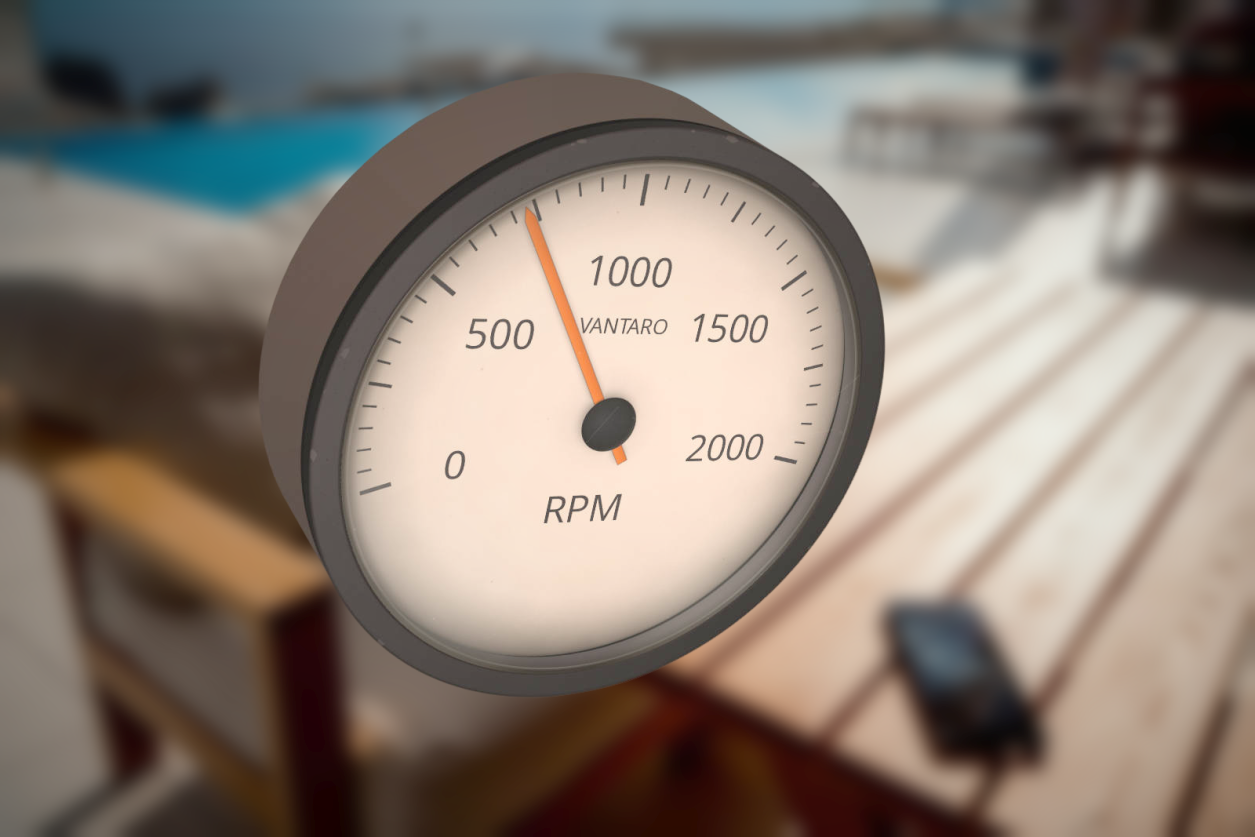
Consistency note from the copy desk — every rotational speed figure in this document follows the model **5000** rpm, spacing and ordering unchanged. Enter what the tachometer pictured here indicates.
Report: **725** rpm
